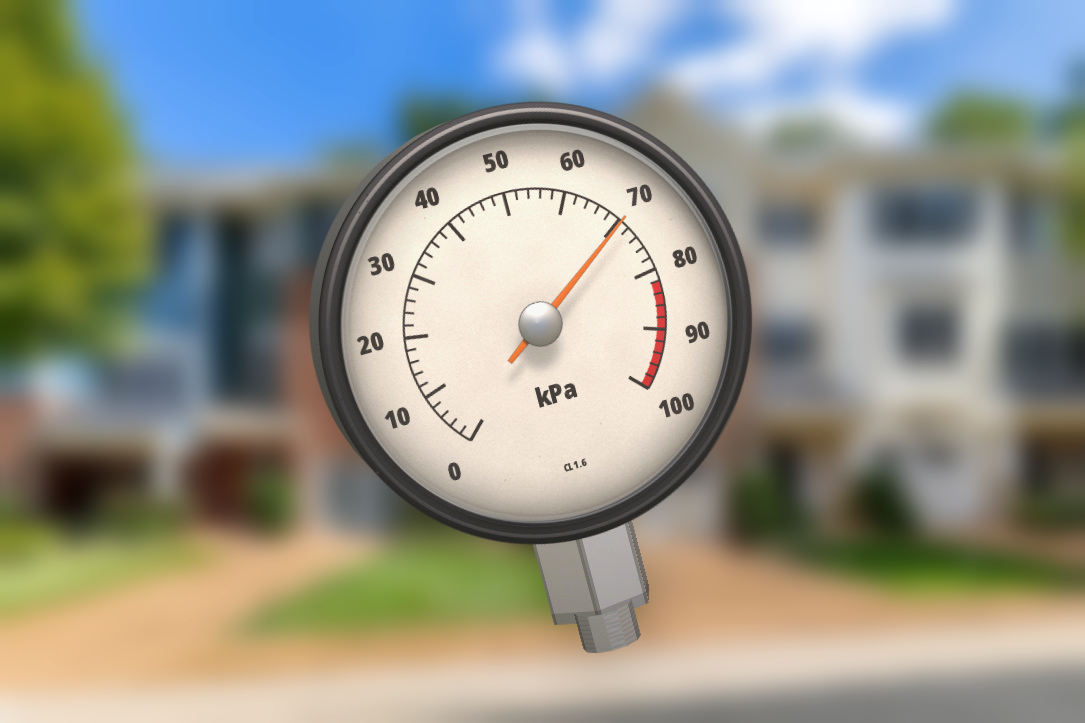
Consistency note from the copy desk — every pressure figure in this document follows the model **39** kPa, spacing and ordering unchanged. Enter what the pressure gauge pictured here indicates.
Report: **70** kPa
